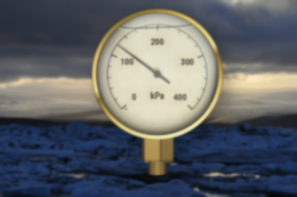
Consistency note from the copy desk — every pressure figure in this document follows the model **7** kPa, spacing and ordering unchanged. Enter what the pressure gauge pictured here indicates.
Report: **120** kPa
